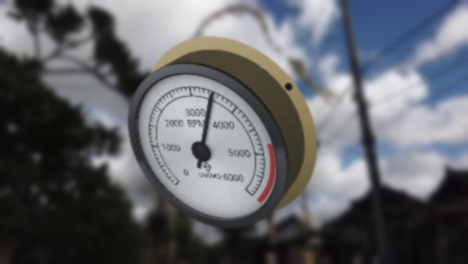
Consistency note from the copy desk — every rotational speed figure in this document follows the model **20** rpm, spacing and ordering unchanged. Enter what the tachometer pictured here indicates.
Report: **3500** rpm
